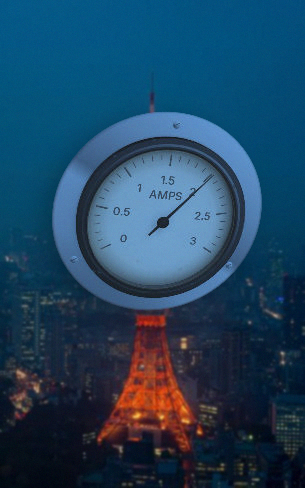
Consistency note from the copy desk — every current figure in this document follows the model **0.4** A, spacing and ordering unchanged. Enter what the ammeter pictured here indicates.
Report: **2** A
